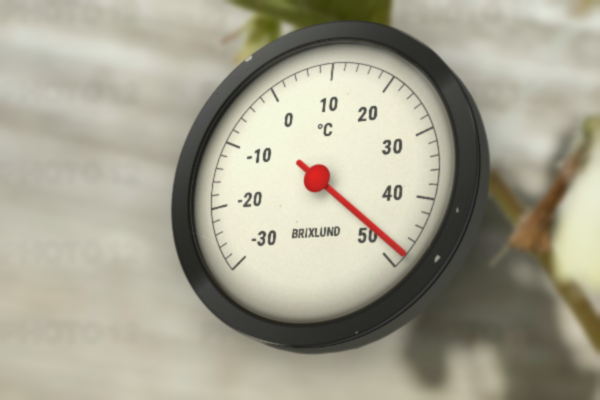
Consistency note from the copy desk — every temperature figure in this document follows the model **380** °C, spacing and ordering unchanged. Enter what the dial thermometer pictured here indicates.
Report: **48** °C
